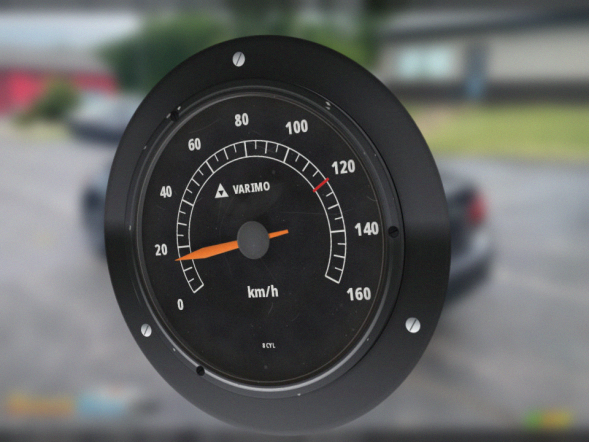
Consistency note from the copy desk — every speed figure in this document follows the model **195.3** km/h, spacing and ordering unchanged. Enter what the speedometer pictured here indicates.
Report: **15** km/h
